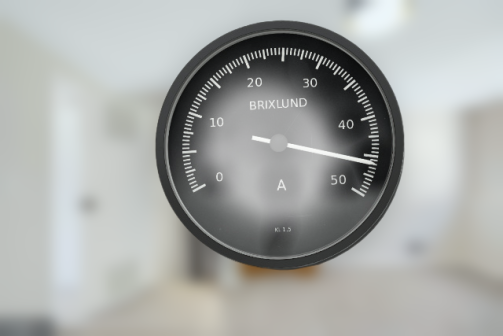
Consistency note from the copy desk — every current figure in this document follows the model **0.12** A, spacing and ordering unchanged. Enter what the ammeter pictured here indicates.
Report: **46** A
